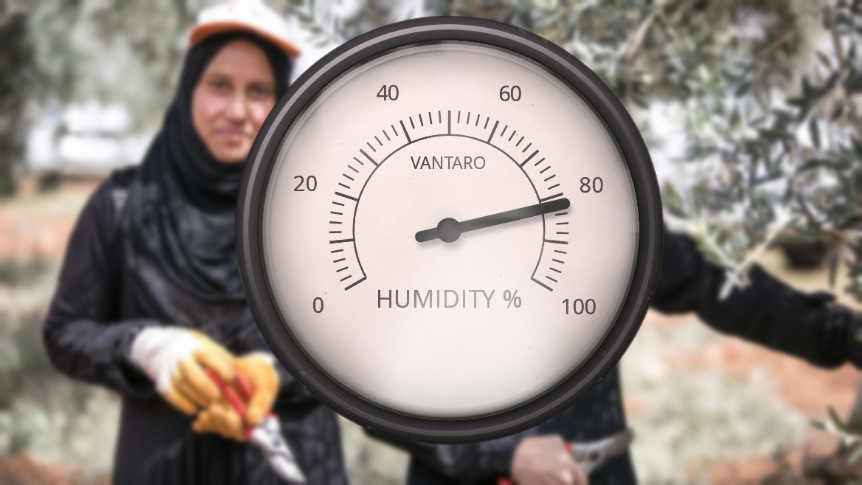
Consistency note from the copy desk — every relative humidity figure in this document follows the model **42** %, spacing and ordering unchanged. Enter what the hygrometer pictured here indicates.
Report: **82** %
